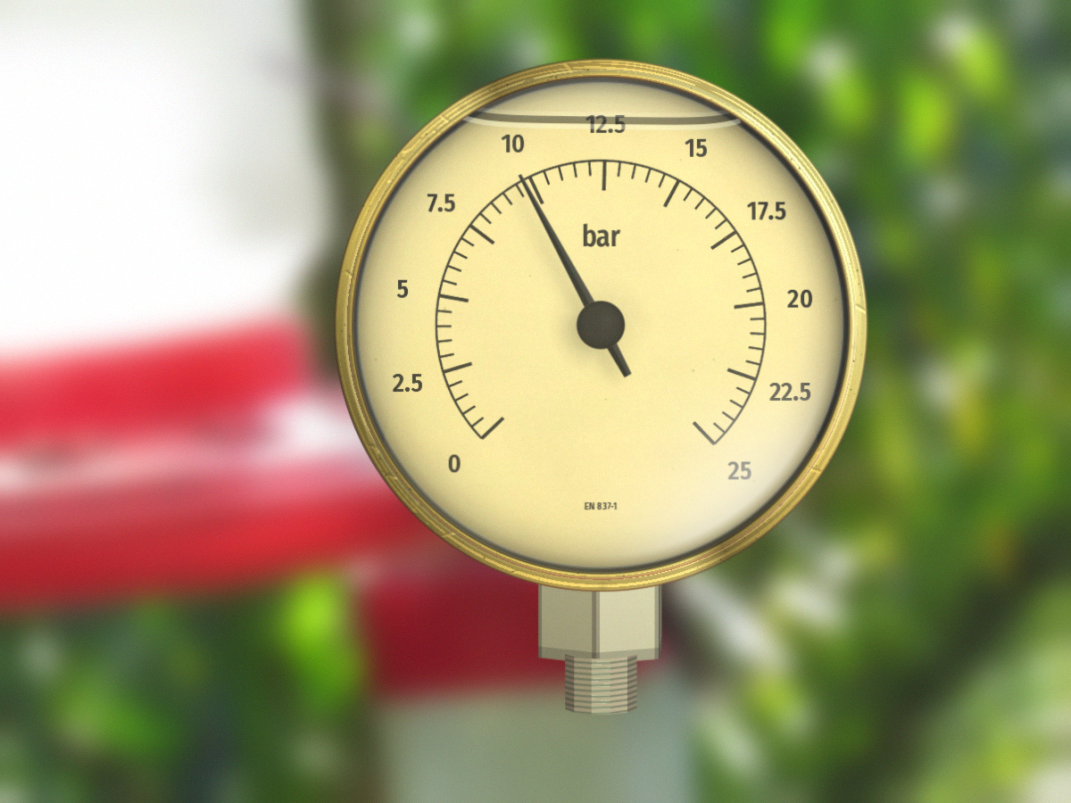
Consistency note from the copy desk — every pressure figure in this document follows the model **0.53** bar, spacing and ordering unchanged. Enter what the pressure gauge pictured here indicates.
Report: **9.75** bar
